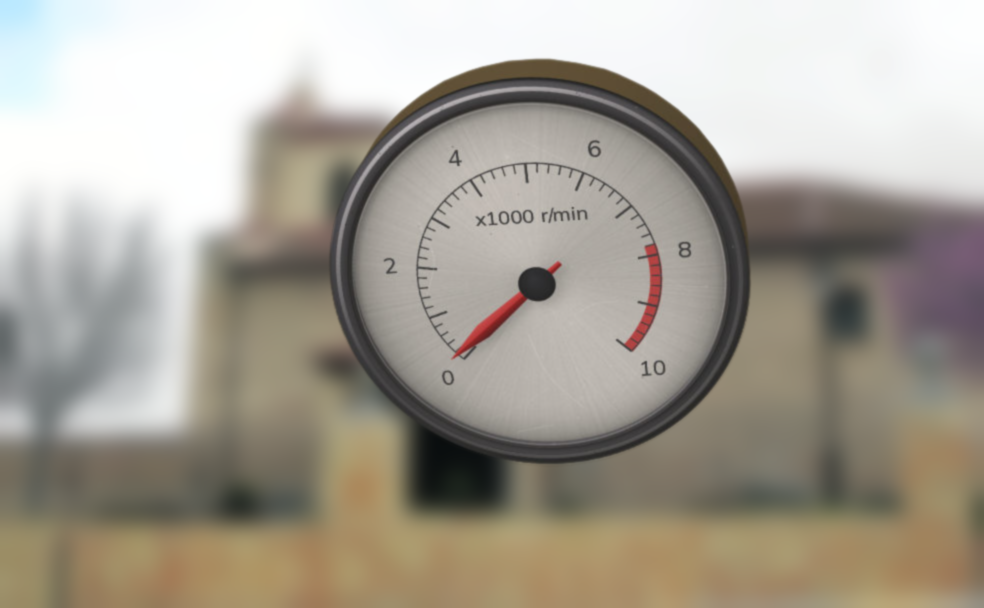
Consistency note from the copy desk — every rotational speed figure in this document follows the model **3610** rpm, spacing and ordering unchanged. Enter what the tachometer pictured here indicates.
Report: **200** rpm
